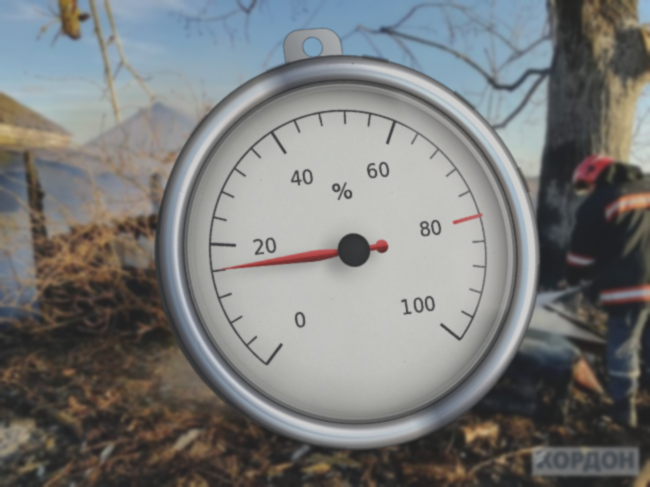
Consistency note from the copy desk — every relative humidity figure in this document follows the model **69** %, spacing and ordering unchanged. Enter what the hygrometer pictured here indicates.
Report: **16** %
